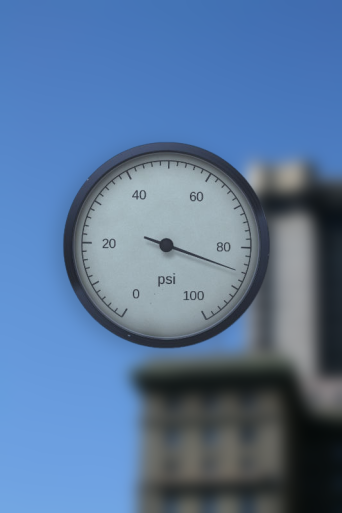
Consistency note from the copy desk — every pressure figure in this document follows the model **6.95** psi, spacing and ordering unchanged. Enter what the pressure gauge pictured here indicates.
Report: **86** psi
